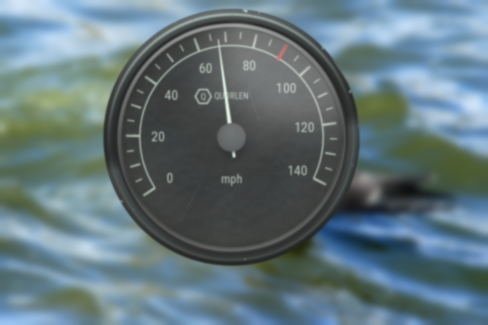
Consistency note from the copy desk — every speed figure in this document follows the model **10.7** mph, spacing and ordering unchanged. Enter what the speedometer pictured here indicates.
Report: **67.5** mph
